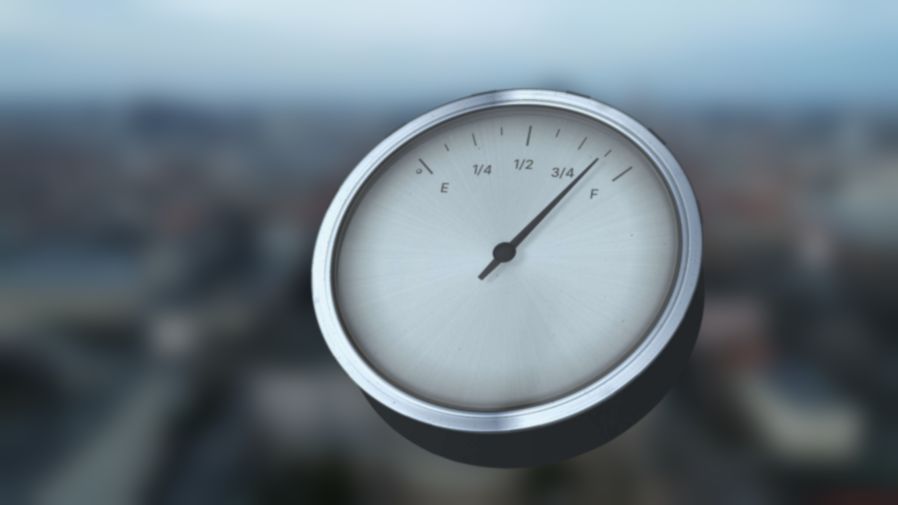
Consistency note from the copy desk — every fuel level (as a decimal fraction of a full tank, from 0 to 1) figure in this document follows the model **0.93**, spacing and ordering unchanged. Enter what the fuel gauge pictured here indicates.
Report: **0.875**
